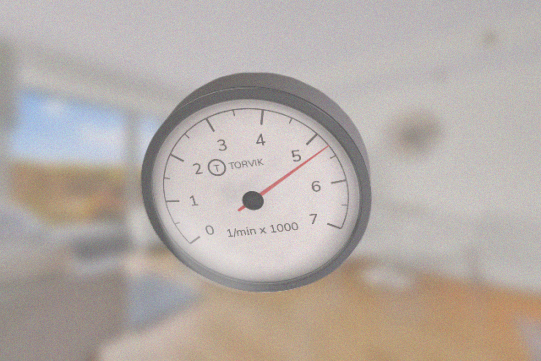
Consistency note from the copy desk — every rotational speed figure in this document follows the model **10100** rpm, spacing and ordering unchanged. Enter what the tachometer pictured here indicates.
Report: **5250** rpm
